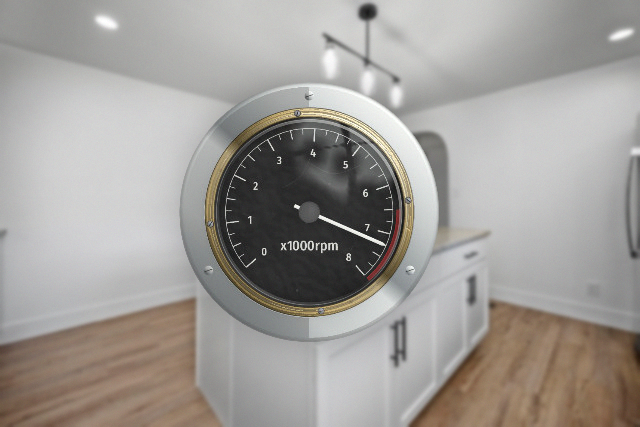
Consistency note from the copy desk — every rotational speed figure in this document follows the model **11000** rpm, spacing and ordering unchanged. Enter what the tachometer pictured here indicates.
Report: **7250** rpm
